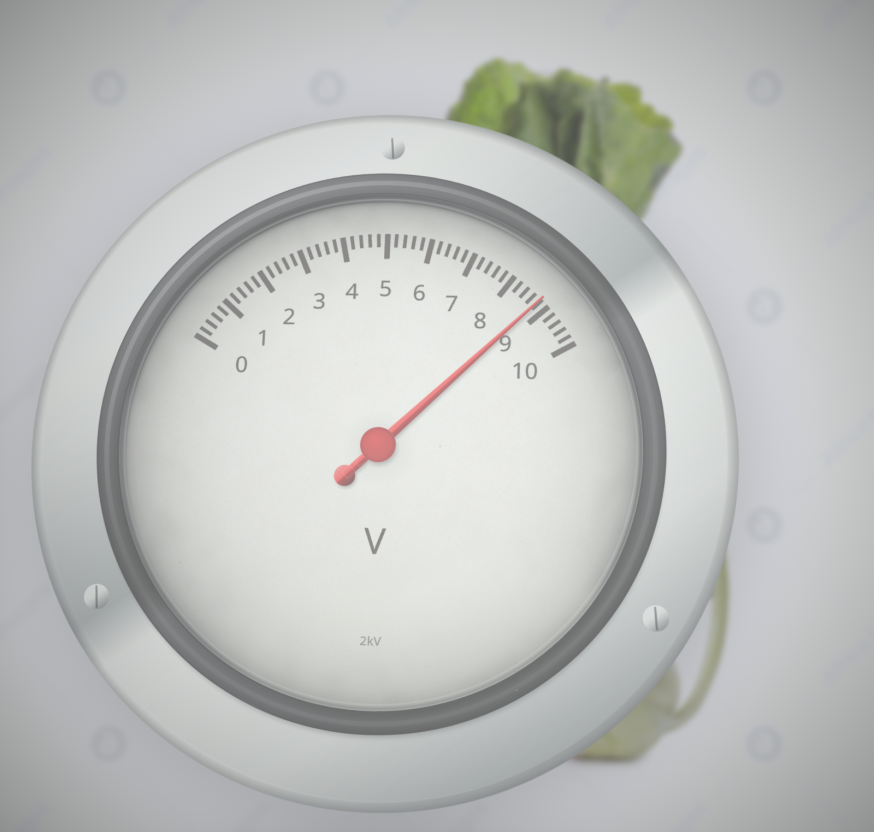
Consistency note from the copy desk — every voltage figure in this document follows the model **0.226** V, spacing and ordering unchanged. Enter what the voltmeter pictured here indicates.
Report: **8.8** V
